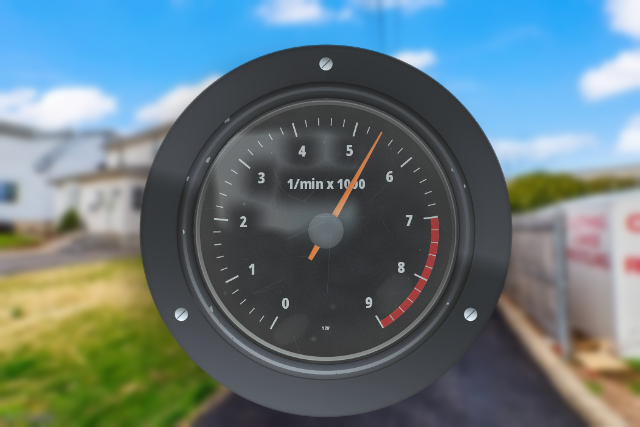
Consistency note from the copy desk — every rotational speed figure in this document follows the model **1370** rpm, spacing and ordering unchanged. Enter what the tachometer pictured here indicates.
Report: **5400** rpm
